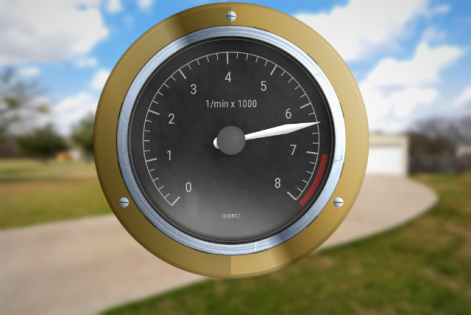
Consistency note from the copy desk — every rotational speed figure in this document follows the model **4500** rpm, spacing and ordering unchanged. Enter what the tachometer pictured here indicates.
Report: **6400** rpm
